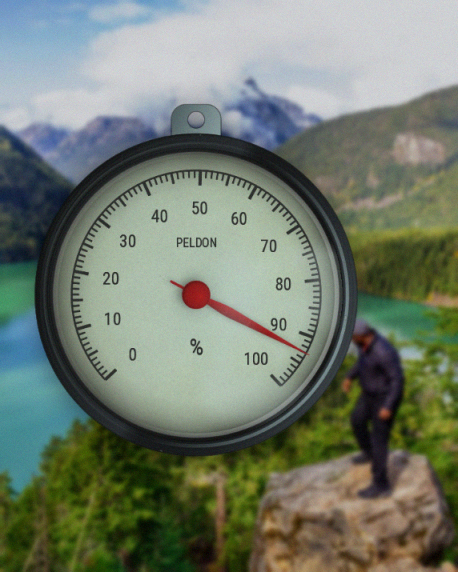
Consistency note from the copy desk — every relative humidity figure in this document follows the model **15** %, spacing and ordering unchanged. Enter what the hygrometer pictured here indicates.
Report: **93** %
